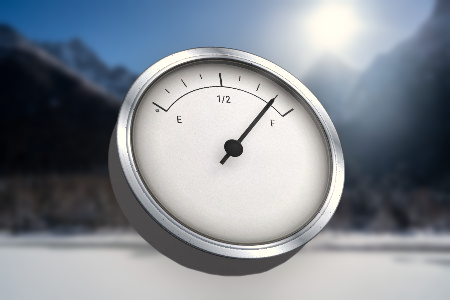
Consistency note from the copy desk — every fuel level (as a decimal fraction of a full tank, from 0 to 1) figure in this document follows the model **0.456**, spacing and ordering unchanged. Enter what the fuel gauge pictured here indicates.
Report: **0.875**
